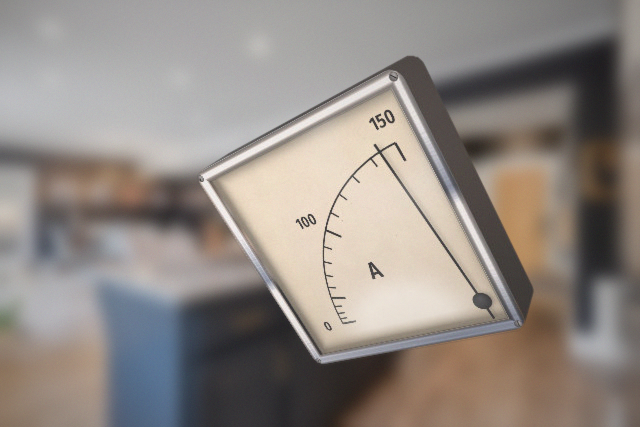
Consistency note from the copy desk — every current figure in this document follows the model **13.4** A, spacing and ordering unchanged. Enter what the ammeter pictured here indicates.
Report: **145** A
